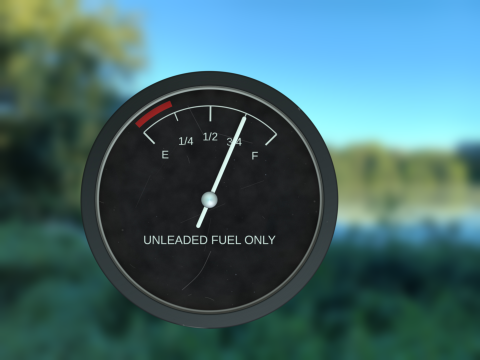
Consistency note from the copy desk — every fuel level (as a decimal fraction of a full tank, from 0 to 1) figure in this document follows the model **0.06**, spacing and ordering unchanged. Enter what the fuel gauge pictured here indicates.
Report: **0.75**
